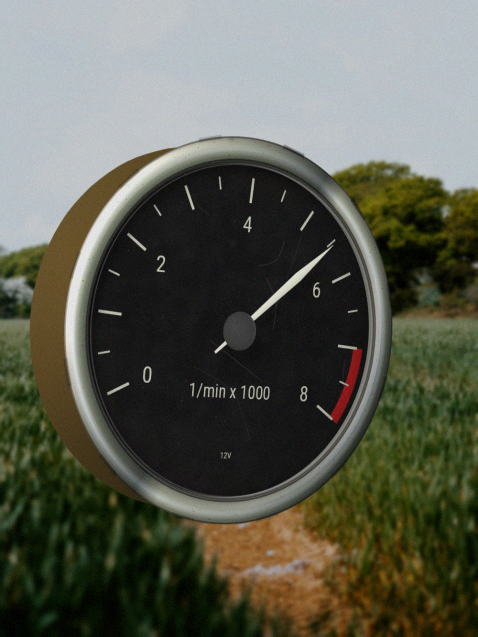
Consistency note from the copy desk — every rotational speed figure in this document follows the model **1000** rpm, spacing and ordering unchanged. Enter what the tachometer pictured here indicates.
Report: **5500** rpm
